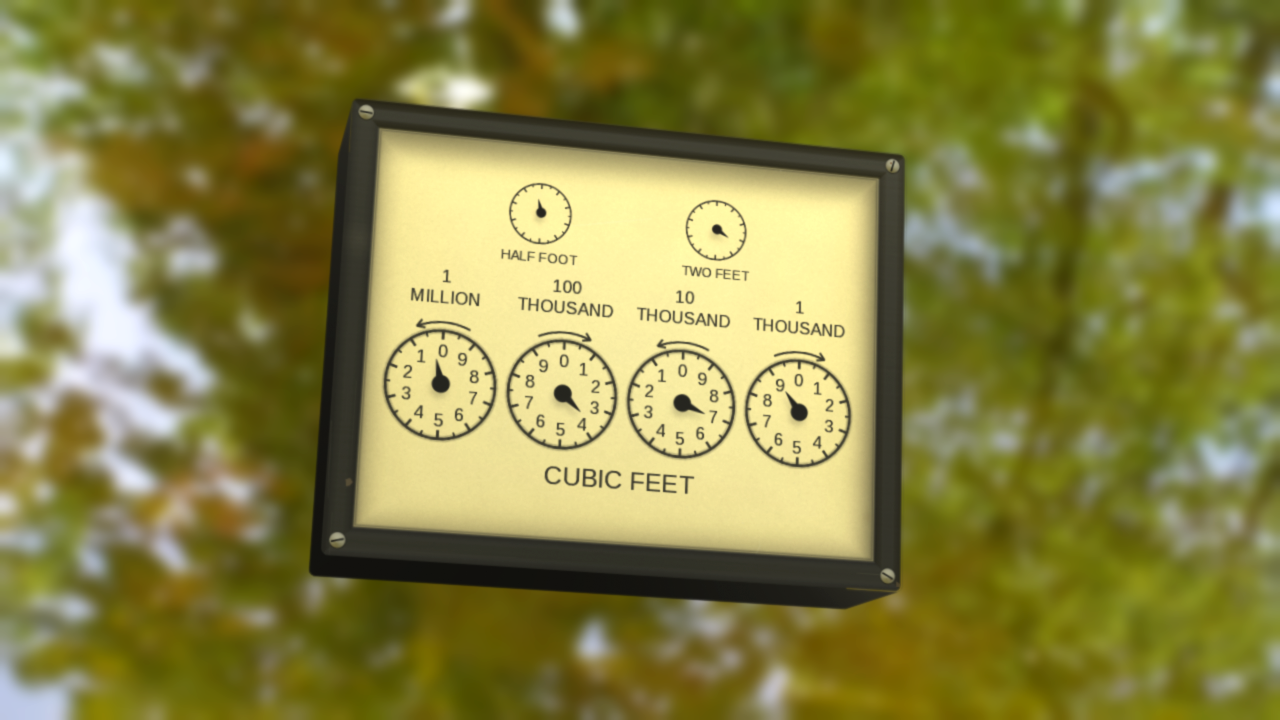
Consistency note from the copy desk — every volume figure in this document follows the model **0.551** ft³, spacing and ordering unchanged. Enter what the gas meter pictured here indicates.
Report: **36900** ft³
